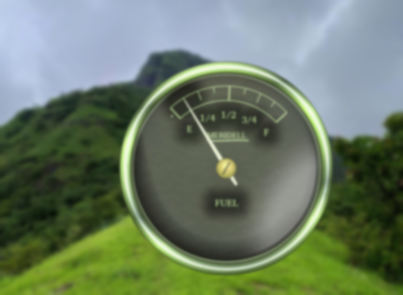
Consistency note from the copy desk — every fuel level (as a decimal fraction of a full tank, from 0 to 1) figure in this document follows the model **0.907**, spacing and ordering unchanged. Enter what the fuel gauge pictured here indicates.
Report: **0.125**
